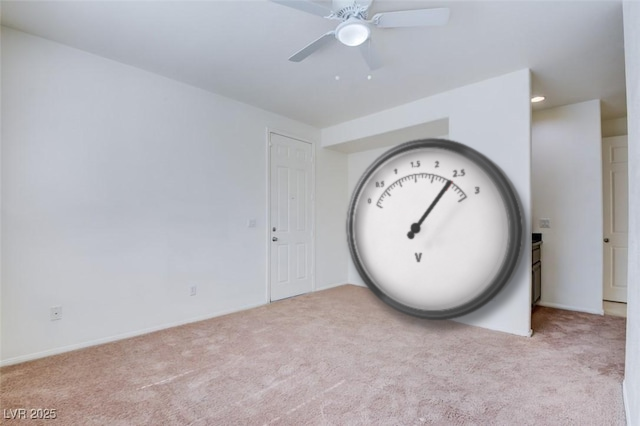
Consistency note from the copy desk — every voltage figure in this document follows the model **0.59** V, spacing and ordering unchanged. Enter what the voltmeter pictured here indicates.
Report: **2.5** V
